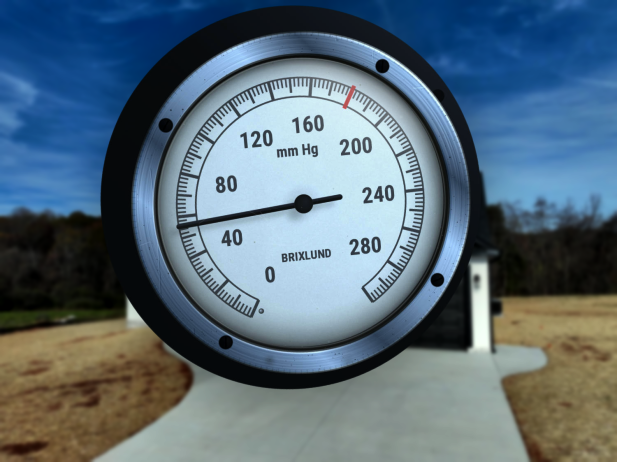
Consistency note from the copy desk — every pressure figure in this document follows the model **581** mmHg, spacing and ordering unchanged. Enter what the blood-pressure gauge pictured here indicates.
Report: **56** mmHg
